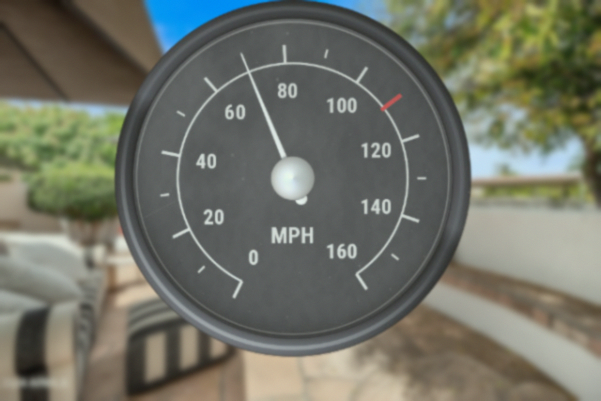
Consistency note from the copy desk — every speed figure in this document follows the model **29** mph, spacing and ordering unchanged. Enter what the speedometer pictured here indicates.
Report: **70** mph
